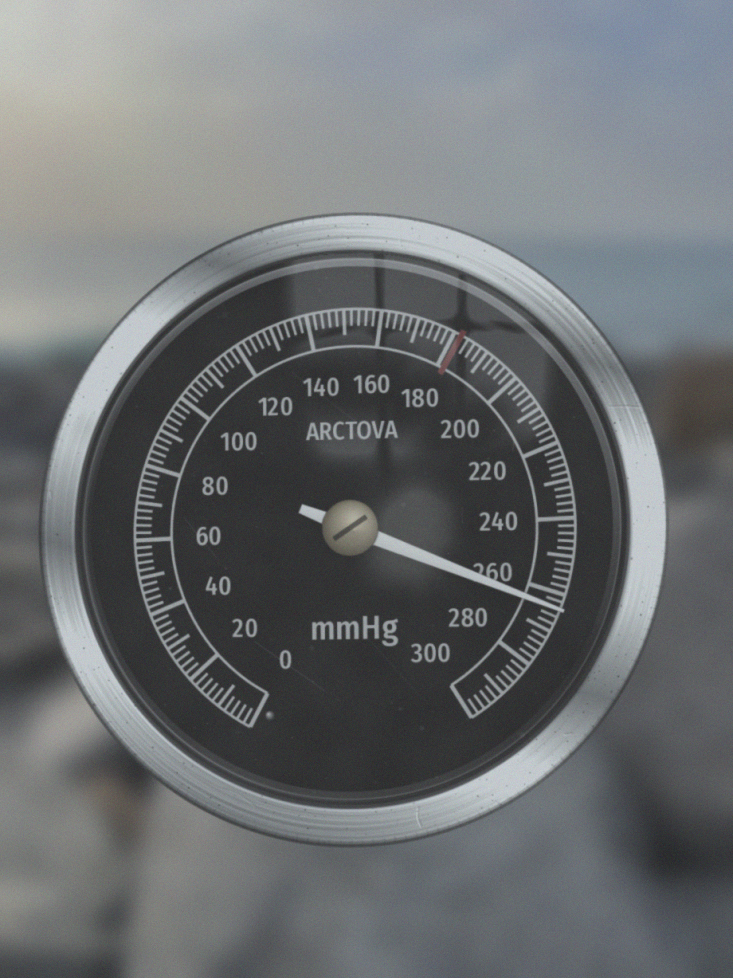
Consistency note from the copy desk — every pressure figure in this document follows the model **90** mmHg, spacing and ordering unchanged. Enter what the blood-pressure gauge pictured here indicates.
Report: **264** mmHg
